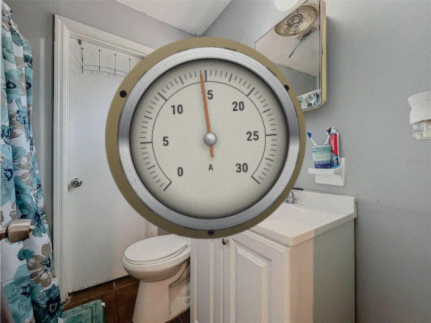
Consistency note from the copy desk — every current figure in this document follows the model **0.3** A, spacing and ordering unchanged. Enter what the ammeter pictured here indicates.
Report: **14.5** A
